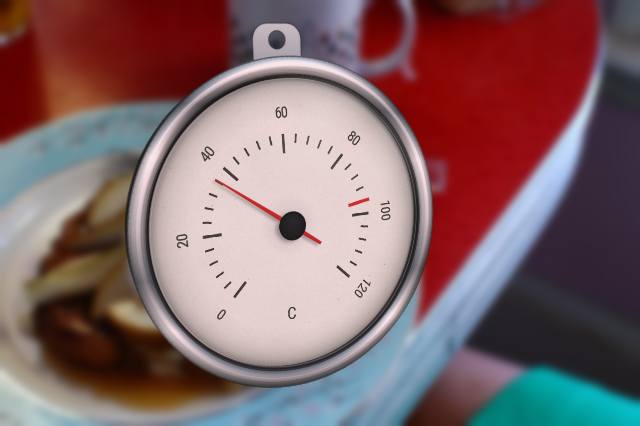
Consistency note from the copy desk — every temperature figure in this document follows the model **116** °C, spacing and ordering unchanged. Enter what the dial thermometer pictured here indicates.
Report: **36** °C
